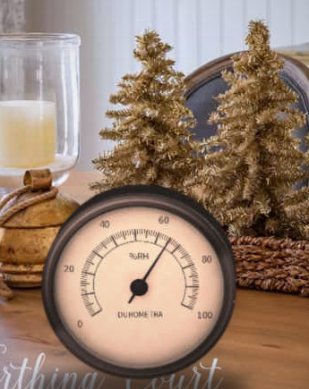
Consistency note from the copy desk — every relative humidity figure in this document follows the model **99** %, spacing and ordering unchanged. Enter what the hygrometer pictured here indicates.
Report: **65** %
